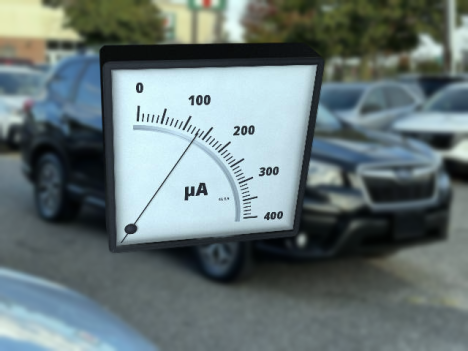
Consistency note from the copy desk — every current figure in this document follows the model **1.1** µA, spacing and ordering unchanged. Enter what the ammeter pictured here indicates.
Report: **130** µA
